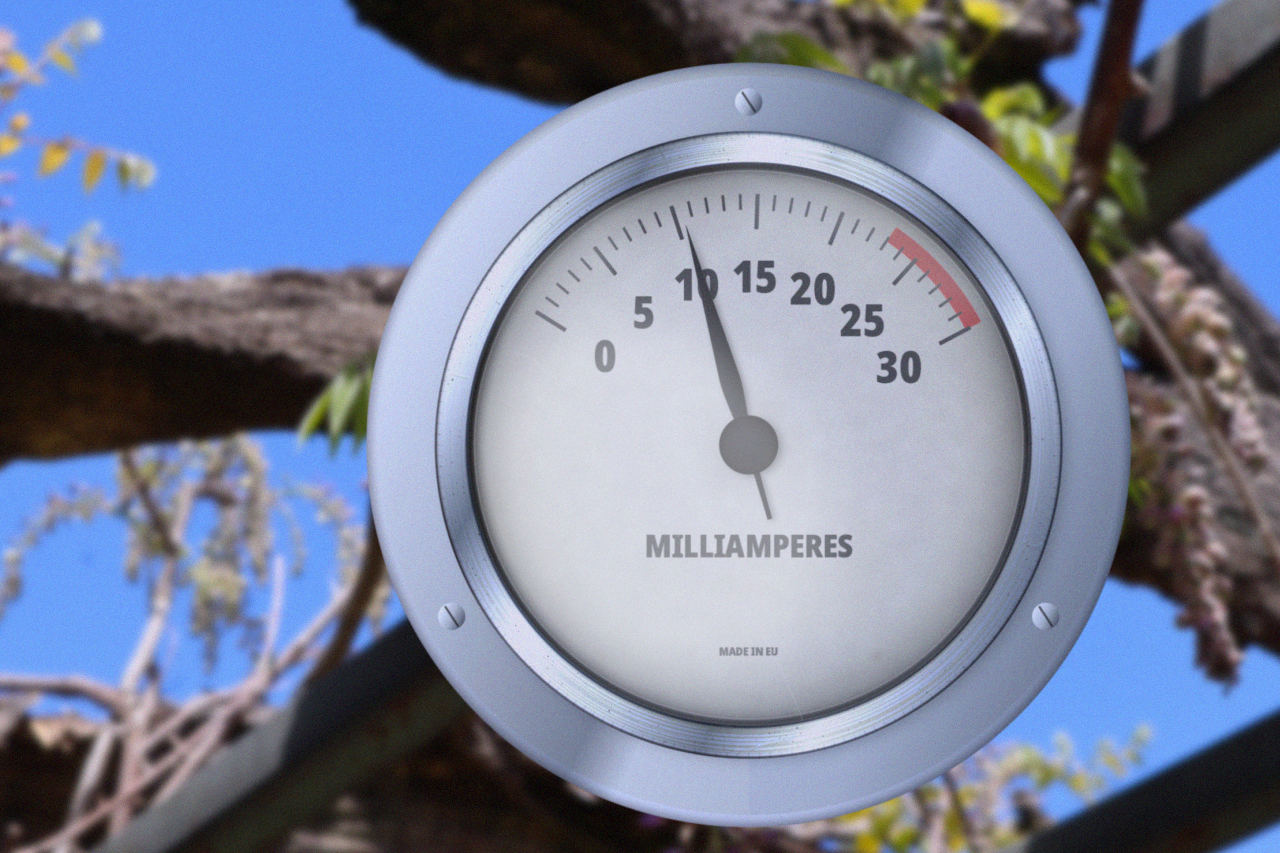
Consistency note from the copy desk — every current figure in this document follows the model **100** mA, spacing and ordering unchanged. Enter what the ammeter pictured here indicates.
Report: **10.5** mA
